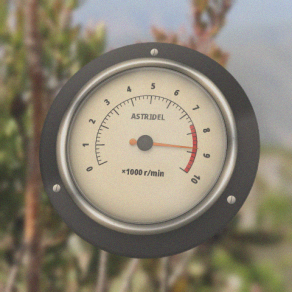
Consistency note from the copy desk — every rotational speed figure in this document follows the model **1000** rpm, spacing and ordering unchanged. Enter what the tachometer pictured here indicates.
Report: **8800** rpm
